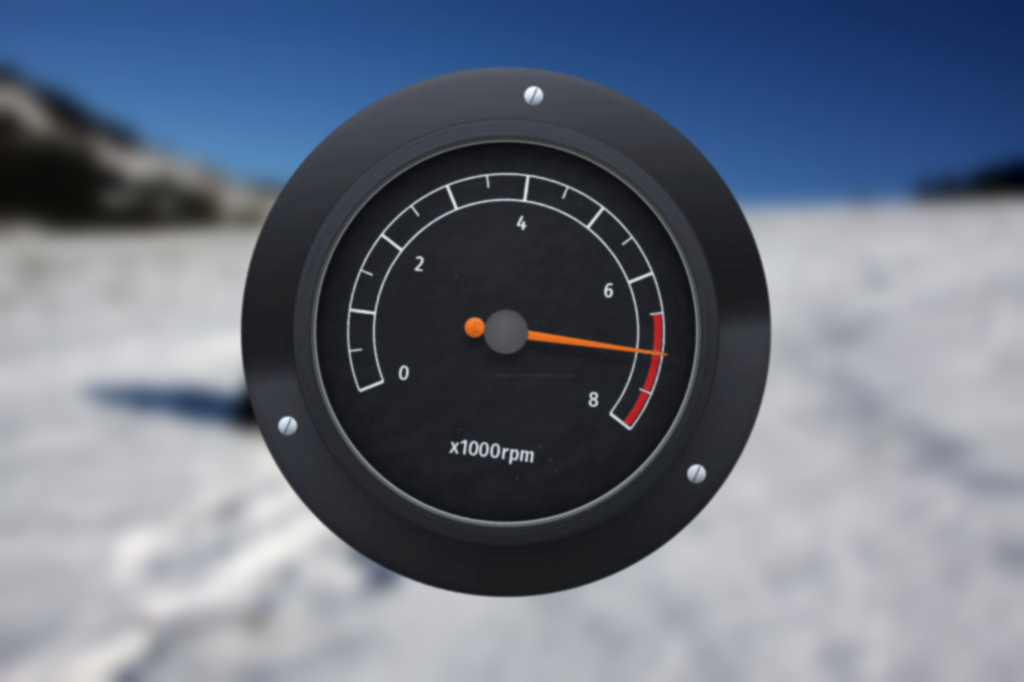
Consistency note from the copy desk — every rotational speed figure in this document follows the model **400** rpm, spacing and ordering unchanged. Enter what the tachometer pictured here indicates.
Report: **7000** rpm
